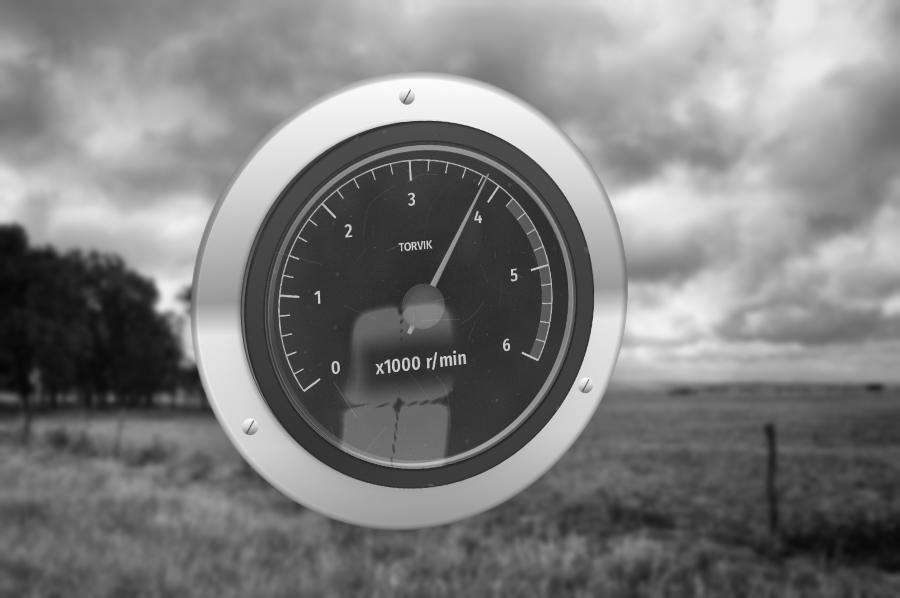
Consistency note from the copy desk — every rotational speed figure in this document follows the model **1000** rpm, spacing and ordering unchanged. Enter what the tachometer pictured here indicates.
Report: **3800** rpm
